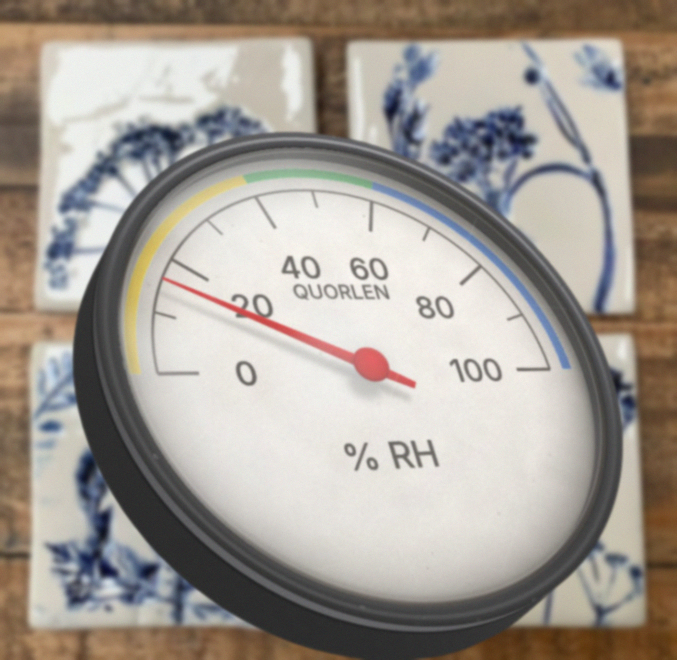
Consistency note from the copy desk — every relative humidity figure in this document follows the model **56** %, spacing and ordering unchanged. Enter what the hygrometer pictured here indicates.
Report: **15** %
